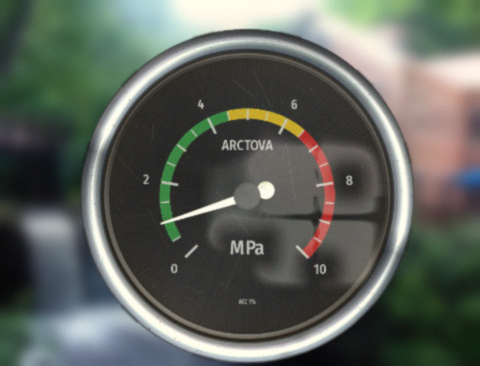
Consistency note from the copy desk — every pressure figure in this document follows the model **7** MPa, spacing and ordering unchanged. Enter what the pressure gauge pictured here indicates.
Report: **1** MPa
